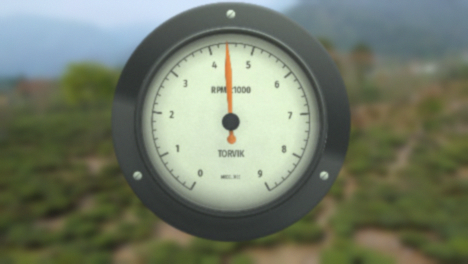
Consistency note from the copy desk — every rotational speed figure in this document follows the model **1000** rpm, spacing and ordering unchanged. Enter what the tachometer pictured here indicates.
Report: **4400** rpm
